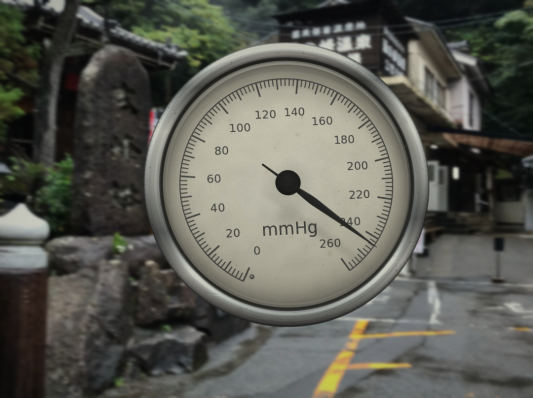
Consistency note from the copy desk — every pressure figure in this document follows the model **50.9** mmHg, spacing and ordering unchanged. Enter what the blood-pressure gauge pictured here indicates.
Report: **244** mmHg
